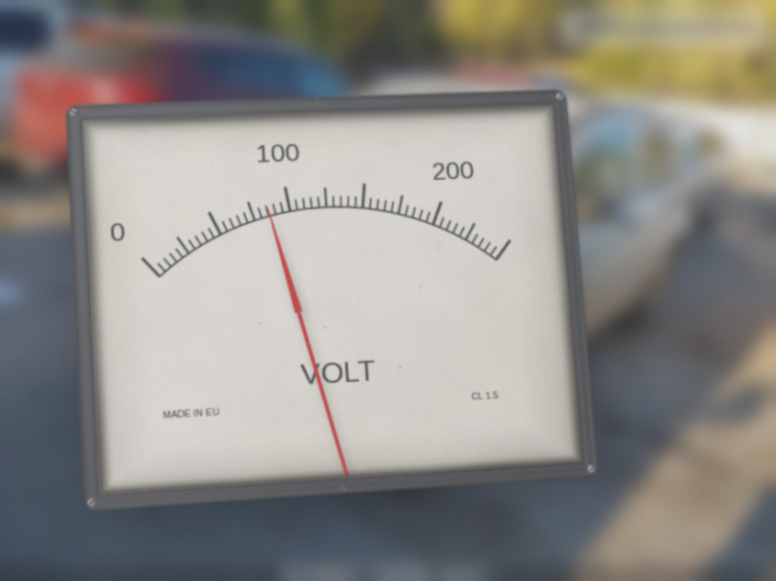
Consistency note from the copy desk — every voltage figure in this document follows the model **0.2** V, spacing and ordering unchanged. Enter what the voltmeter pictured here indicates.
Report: **85** V
